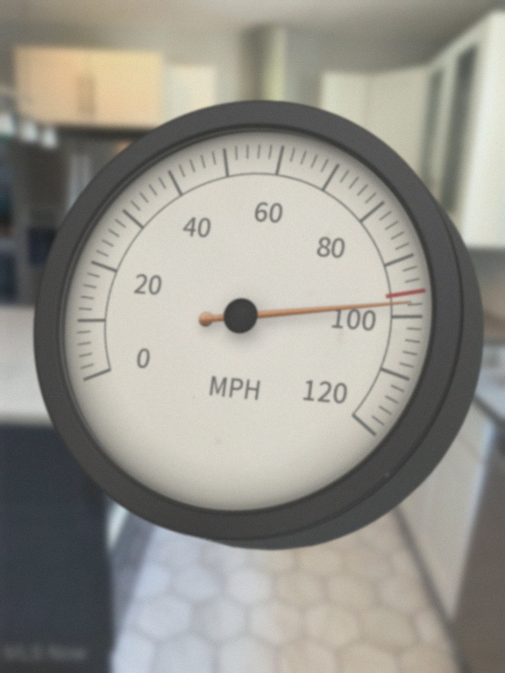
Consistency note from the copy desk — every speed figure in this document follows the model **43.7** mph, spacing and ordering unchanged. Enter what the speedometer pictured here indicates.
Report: **98** mph
